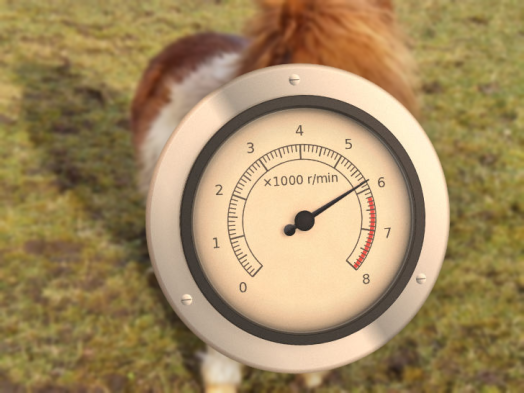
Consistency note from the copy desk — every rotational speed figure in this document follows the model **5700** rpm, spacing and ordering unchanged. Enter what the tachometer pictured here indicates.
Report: **5800** rpm
